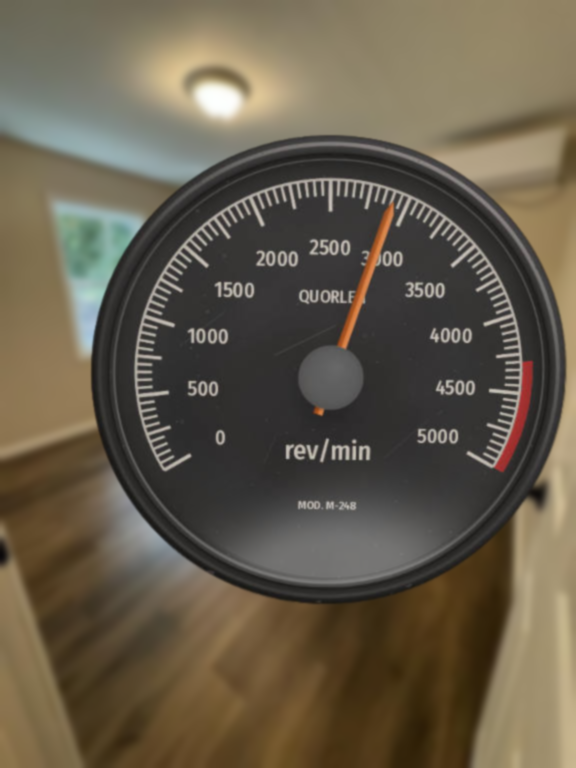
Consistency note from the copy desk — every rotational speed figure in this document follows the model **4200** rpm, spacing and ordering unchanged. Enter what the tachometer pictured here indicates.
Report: **2900** rpm
